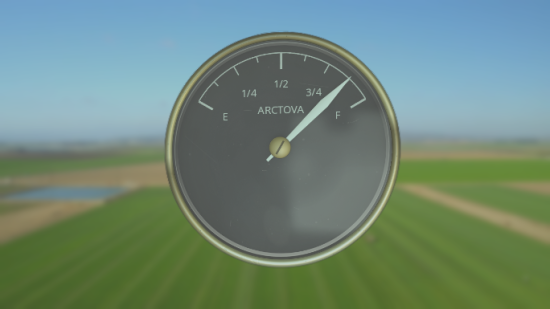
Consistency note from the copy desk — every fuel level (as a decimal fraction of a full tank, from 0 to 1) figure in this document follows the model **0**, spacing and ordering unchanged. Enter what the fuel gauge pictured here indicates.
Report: **0.875**
